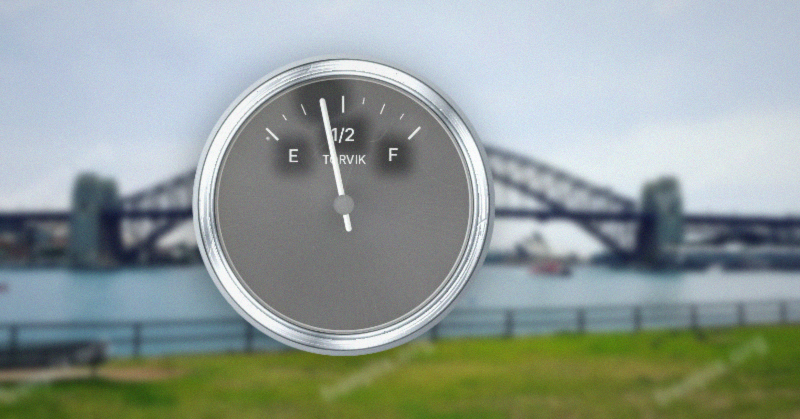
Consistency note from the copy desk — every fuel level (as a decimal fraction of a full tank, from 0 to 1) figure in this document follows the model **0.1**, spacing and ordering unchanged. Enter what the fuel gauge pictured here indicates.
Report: **0.375**
